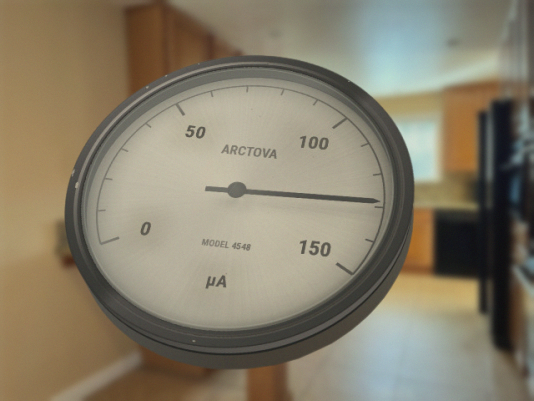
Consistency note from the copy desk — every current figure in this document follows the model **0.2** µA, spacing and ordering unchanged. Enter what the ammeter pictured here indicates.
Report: **130** µA
